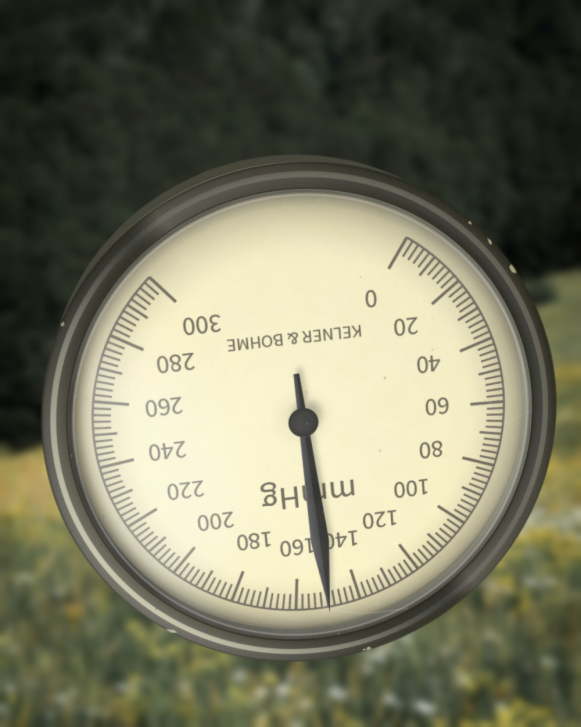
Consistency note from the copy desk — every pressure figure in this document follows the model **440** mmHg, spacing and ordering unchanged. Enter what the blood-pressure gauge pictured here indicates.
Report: **150** mmHg
